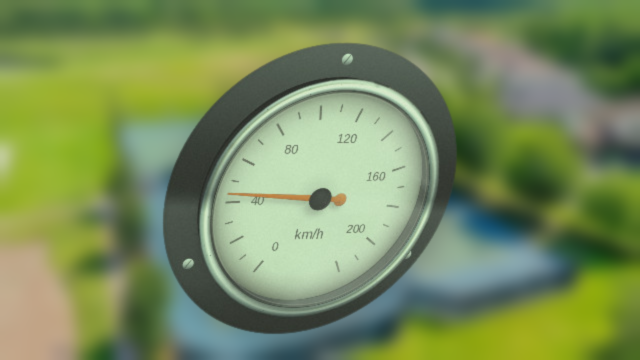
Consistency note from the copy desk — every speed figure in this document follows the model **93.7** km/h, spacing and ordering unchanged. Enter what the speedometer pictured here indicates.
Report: **45** km/h
